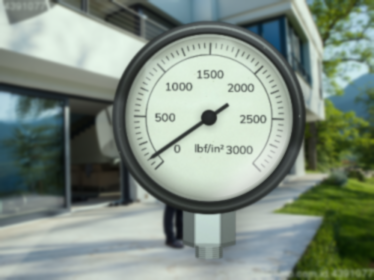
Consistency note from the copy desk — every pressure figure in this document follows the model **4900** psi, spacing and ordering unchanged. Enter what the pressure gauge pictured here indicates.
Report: **100** psi
